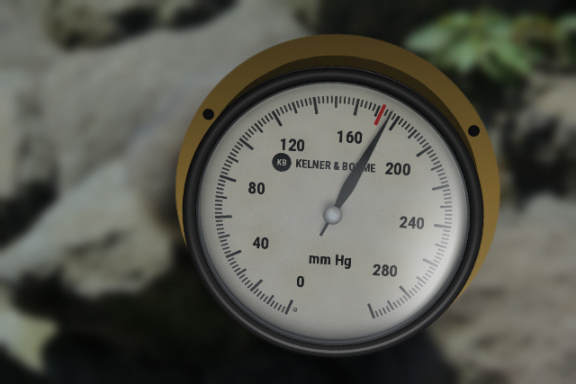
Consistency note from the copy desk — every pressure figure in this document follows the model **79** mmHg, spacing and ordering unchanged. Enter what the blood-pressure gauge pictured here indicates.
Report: **176** mmHg
